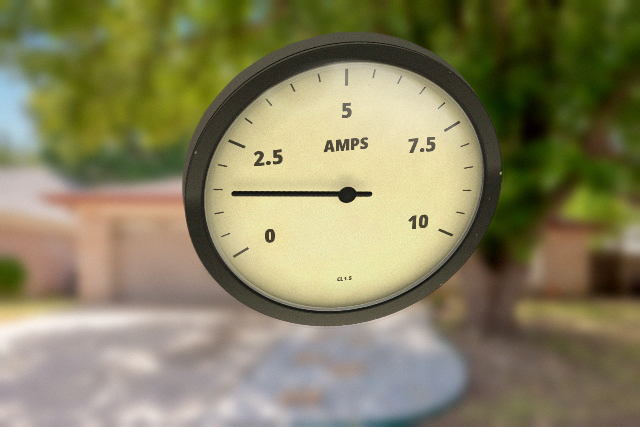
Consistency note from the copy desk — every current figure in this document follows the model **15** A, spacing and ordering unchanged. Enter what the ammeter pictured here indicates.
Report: **1.5** A
